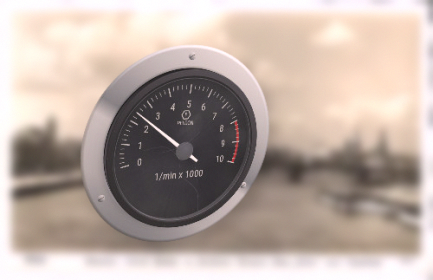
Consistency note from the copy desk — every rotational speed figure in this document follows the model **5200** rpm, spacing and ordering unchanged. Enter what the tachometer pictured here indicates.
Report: **2400** rpm
